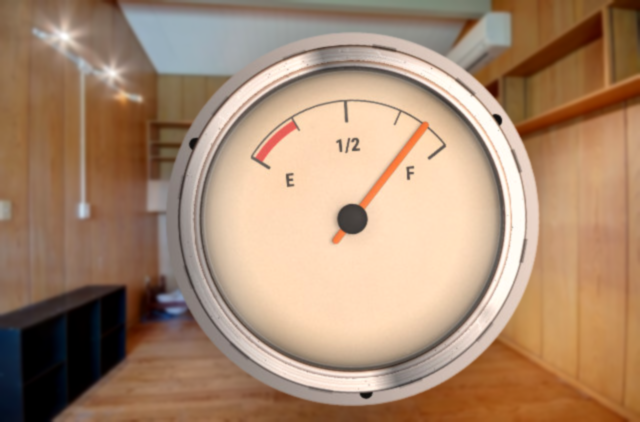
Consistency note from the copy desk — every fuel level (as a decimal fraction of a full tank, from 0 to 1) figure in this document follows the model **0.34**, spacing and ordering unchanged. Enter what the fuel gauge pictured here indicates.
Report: **0.875**
